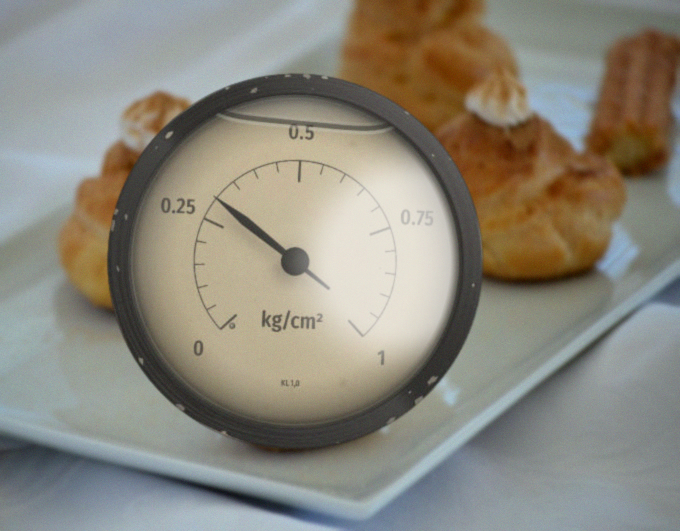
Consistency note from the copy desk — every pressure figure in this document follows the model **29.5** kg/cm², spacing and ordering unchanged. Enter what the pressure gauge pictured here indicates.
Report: **0.3** kg/cm²
